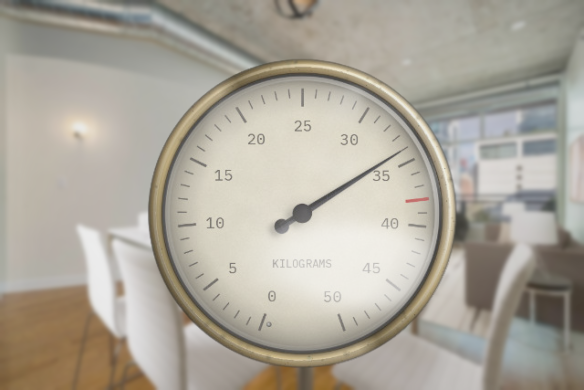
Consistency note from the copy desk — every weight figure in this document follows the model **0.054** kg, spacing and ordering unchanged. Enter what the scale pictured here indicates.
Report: **34** kg
